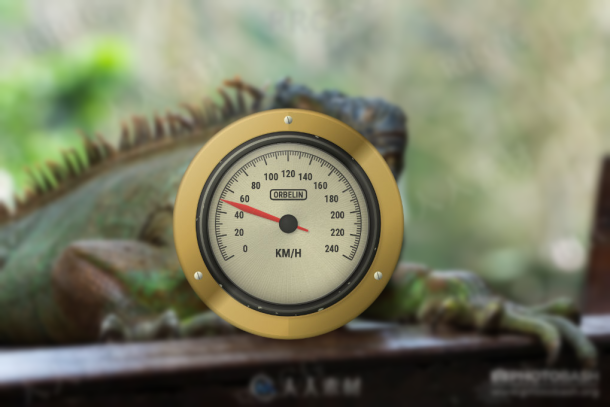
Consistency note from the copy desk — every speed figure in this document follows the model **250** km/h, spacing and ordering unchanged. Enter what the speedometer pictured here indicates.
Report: **50** km/h
